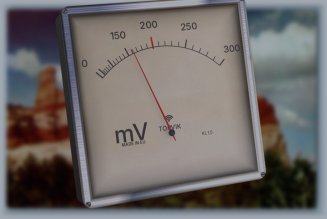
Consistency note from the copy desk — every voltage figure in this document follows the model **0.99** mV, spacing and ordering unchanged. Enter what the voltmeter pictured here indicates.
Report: **160** mV
